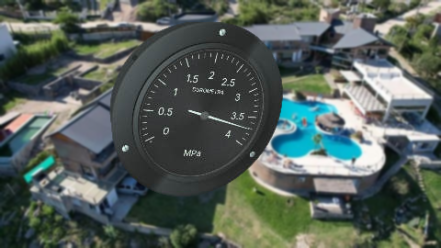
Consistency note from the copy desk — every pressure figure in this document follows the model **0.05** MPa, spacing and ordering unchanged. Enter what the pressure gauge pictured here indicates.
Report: **3.7** MPa
